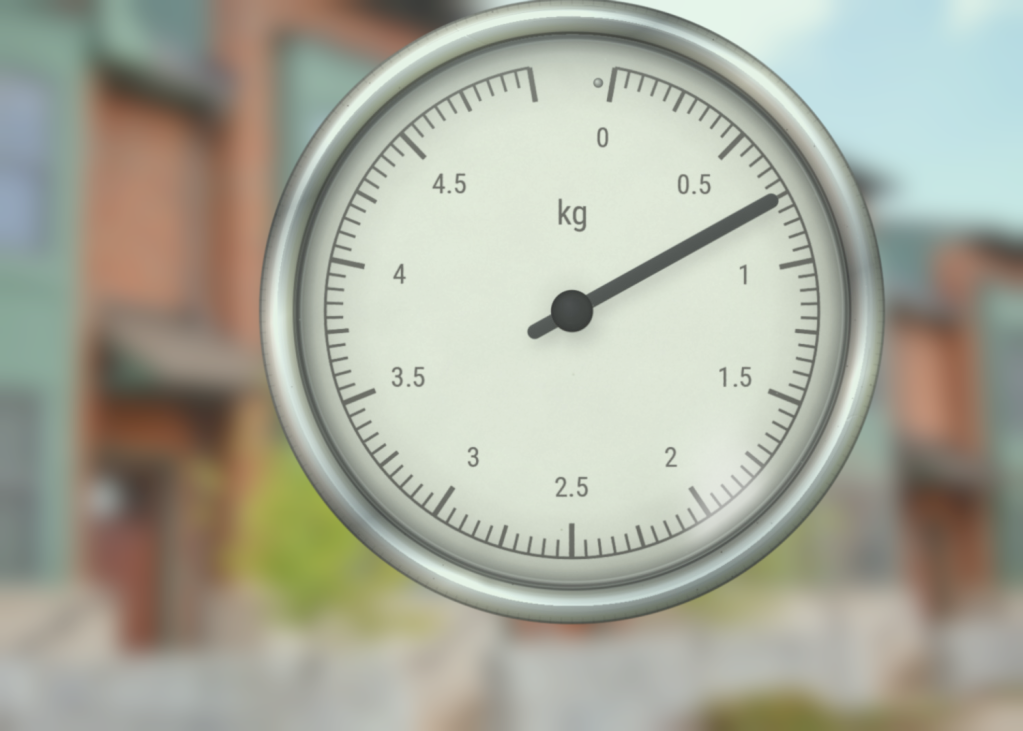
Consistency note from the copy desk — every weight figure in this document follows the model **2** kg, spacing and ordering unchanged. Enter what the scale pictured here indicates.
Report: **0.75** kg
